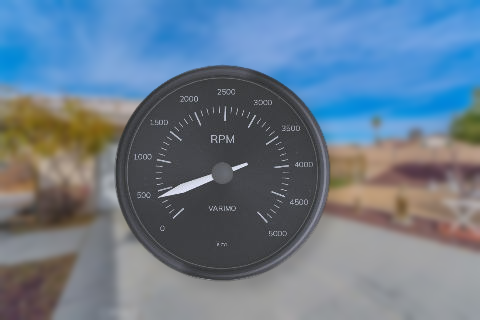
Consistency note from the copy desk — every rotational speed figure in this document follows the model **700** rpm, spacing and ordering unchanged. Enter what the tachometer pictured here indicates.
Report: **400** rpm
